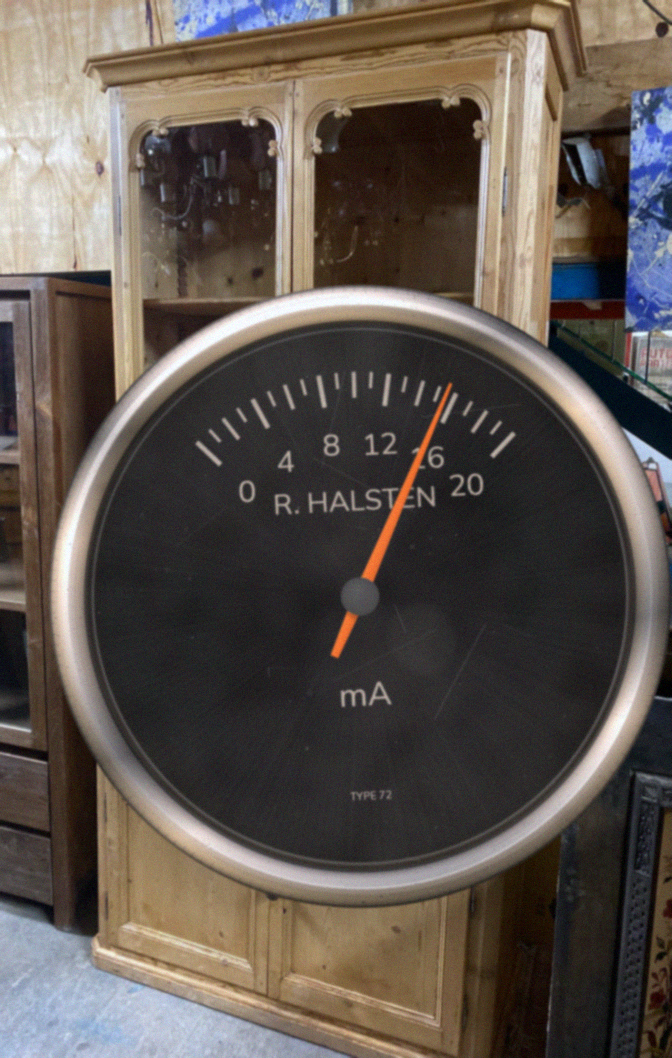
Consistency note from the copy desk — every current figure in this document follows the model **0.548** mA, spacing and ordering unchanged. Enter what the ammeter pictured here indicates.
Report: **15.5** mA
